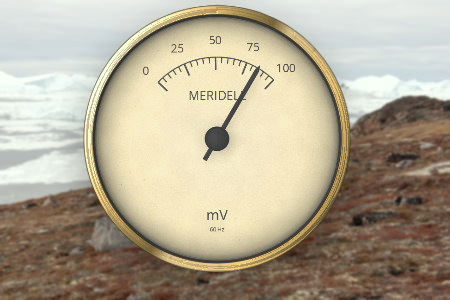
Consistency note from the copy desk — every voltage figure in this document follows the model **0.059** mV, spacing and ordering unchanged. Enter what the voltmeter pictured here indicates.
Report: **85** mV
